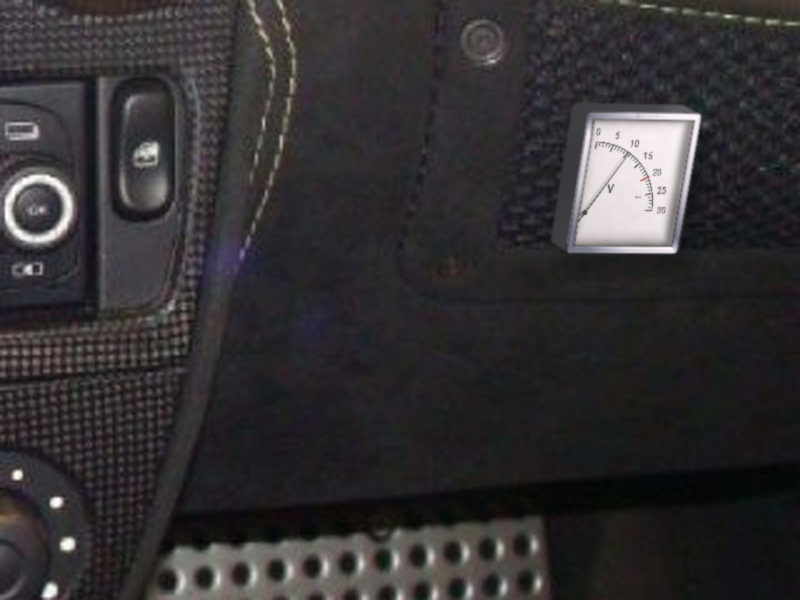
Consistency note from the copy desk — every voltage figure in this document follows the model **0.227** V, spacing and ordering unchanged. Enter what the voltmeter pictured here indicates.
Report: **10** V
